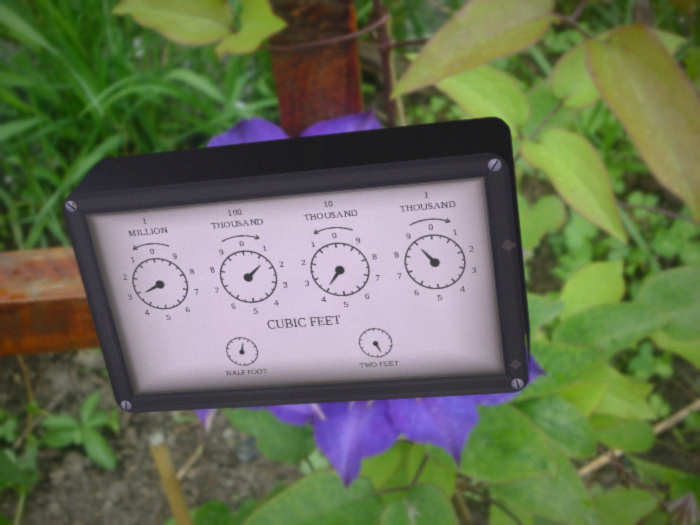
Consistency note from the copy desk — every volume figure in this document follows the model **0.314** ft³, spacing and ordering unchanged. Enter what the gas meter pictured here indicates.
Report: **313900** ft³
